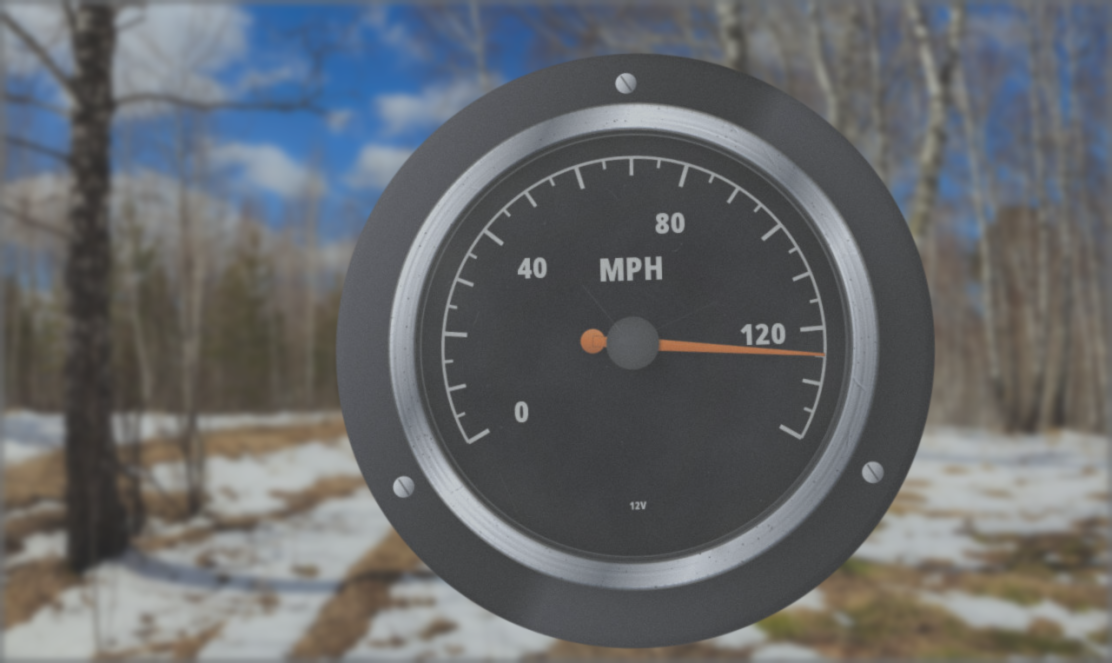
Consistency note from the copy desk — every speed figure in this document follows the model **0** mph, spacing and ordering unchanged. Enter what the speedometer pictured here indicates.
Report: **125** mph
